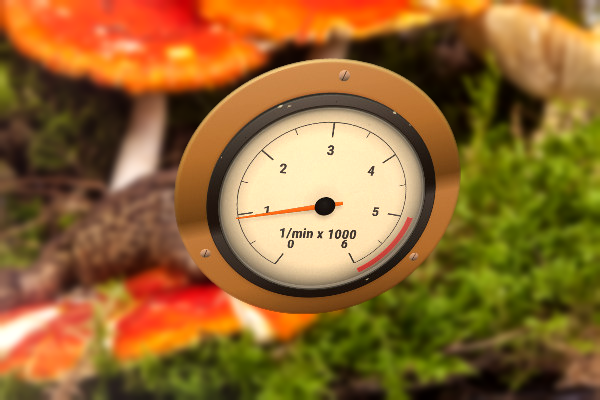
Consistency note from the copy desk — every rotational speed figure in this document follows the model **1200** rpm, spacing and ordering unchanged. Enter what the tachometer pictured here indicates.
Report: **1000** rpm
